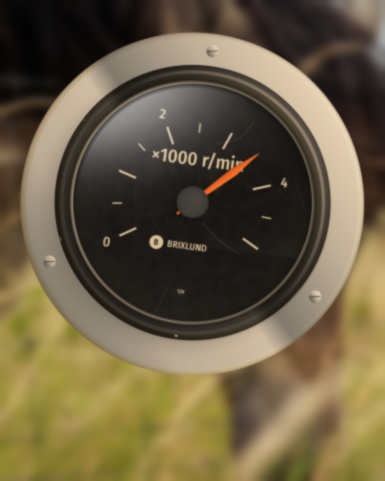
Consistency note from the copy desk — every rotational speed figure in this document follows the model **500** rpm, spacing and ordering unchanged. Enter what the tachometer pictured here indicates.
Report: **3500** rpm
